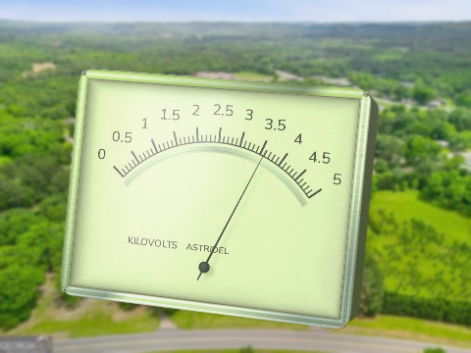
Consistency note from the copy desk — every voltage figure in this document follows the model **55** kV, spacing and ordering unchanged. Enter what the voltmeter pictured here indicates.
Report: **3.6** kV
